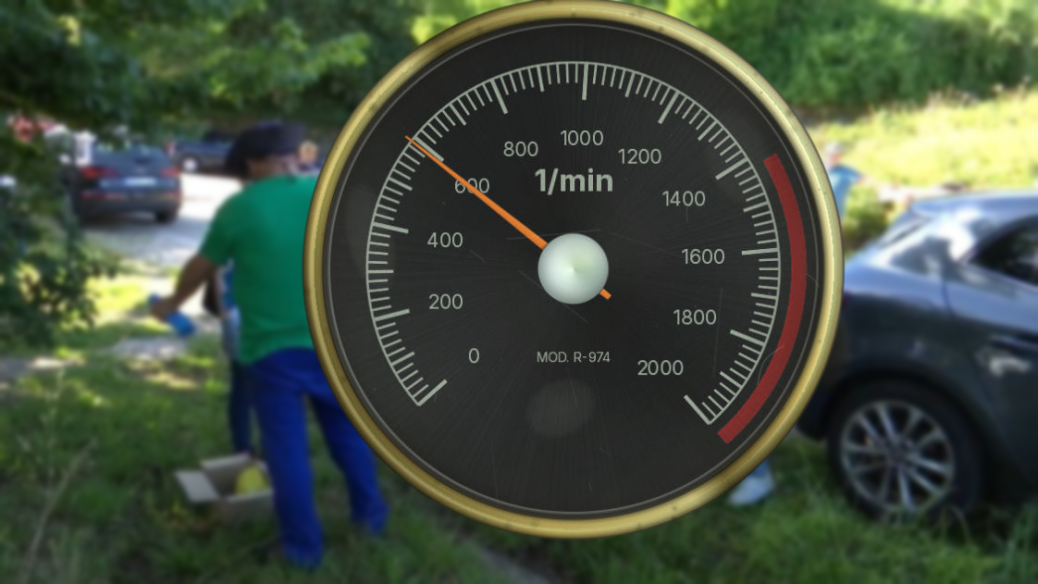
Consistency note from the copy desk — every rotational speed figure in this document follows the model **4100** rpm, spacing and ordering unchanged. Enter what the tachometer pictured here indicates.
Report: **590** rpm
